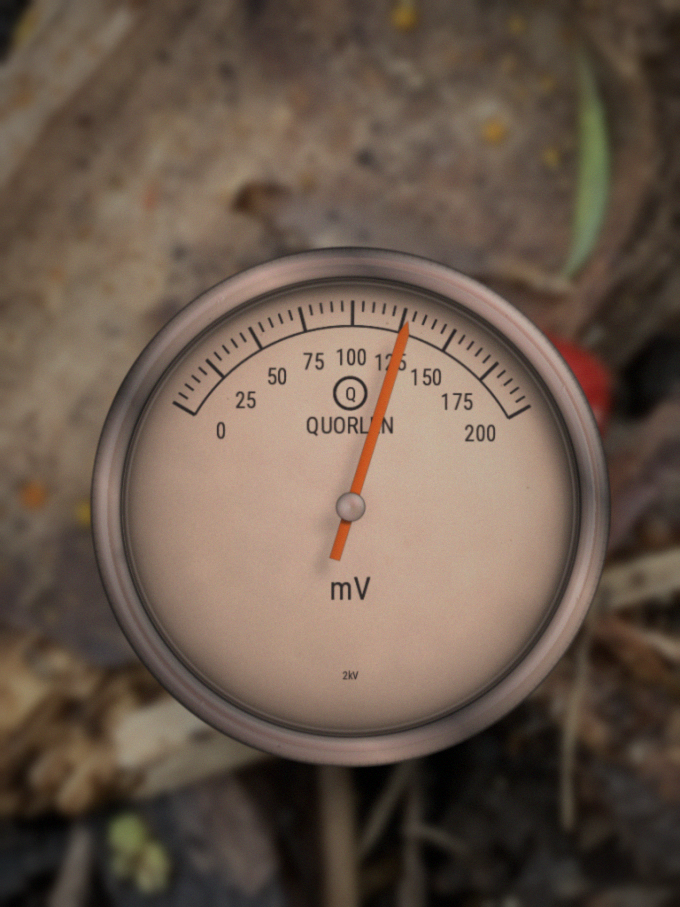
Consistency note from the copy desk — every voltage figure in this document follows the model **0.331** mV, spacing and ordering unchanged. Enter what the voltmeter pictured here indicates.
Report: **127.5** mV
